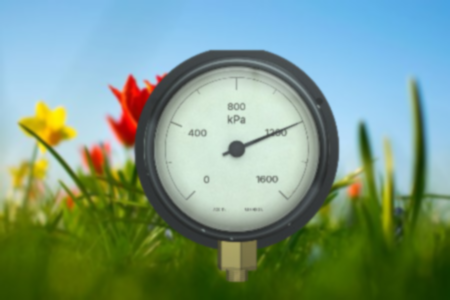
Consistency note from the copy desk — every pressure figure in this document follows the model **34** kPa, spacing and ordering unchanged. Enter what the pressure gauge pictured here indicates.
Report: **1200** kPa
